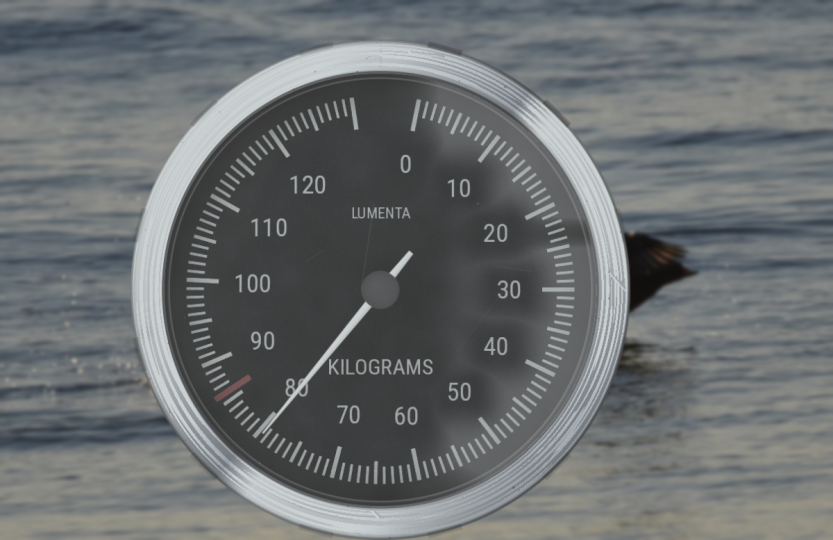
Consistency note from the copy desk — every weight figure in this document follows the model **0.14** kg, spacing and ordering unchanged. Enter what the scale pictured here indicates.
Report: **79.5** kg
